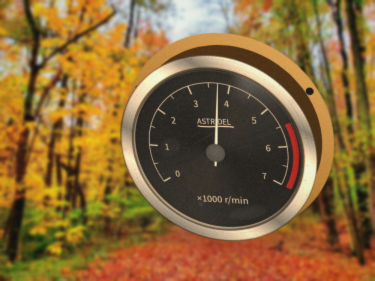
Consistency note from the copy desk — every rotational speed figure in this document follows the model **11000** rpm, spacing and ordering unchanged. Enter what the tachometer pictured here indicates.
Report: **3750** rpm
